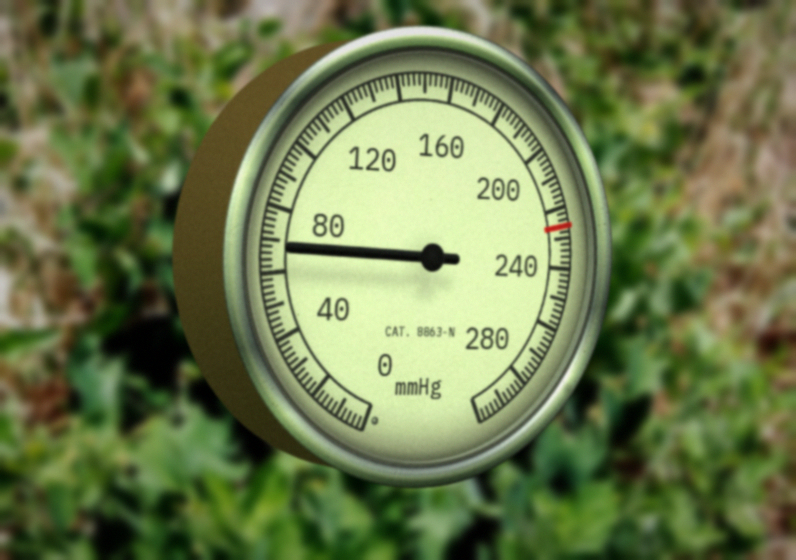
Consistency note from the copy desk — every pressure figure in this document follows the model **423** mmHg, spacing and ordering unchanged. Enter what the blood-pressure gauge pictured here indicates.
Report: **68** mmHg
